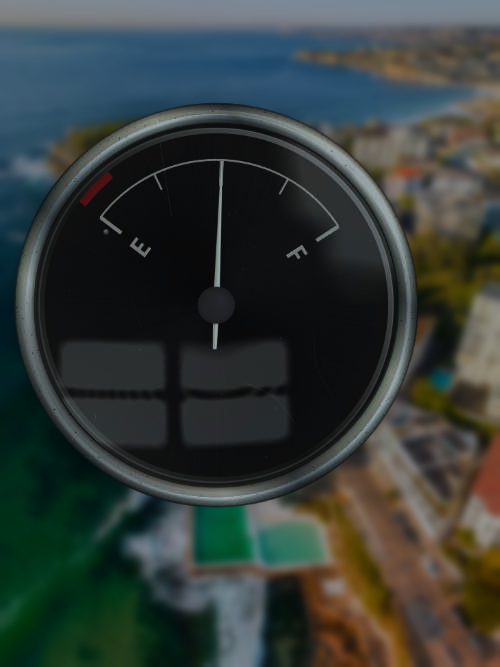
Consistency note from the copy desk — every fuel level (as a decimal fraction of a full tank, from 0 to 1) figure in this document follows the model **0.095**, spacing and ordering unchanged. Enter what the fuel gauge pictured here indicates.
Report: **0.5**
